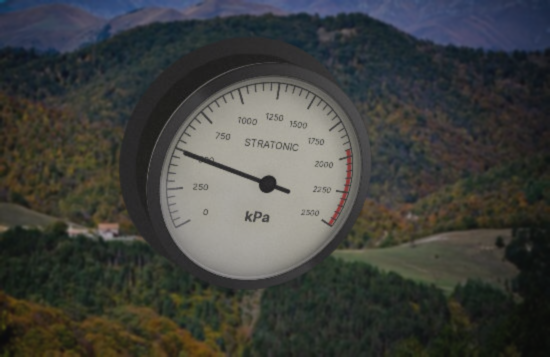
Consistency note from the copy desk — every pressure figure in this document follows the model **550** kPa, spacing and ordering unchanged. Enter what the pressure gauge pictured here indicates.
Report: **500** kPa
